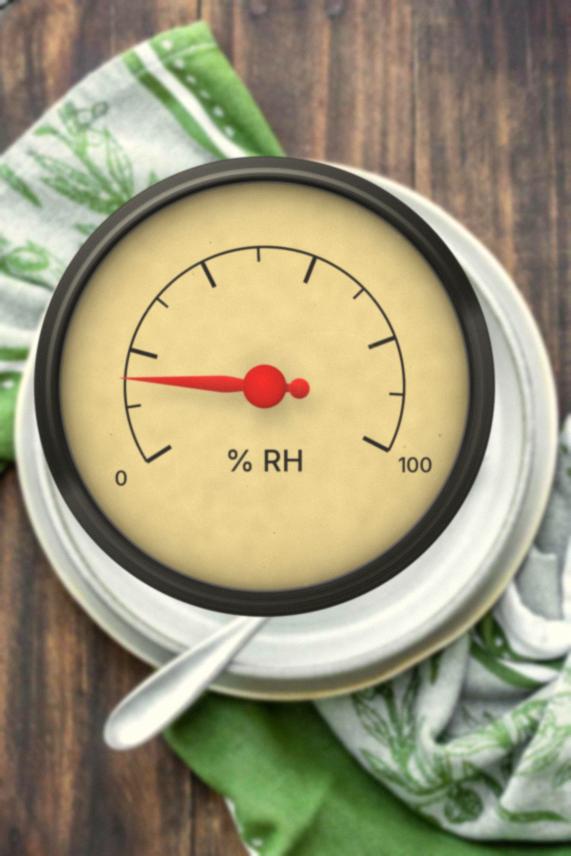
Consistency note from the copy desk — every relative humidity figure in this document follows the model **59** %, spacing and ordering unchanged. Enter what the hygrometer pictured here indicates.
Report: **15** %
